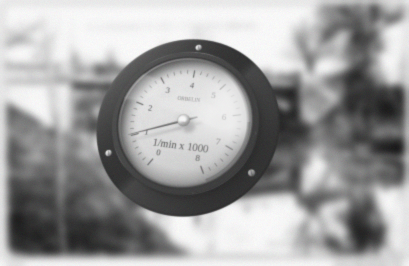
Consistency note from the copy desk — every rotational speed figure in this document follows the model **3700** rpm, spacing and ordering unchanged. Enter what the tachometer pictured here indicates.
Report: **1000** rpm
